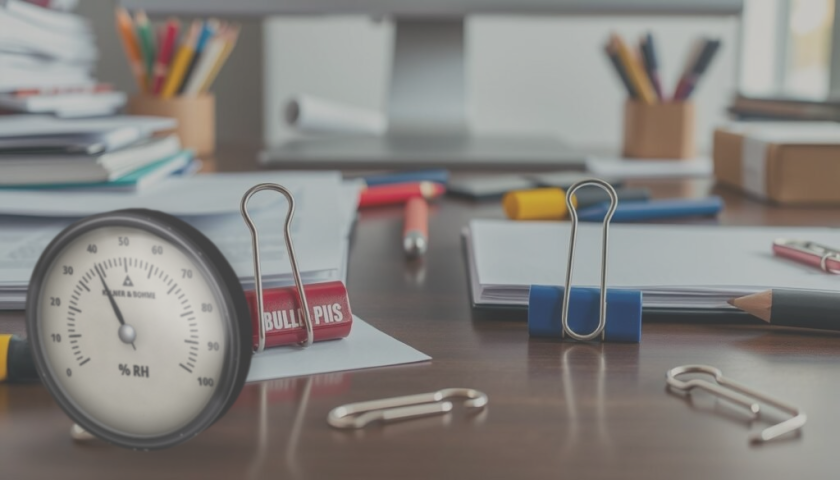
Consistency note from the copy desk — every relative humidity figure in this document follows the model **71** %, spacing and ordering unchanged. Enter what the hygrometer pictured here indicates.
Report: **40** %
